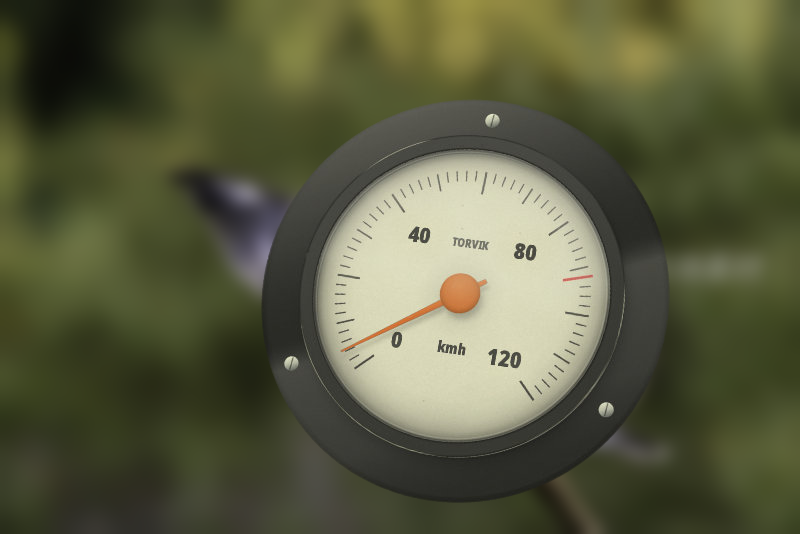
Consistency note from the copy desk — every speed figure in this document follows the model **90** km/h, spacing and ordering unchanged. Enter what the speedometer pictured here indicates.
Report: **4** km/h
